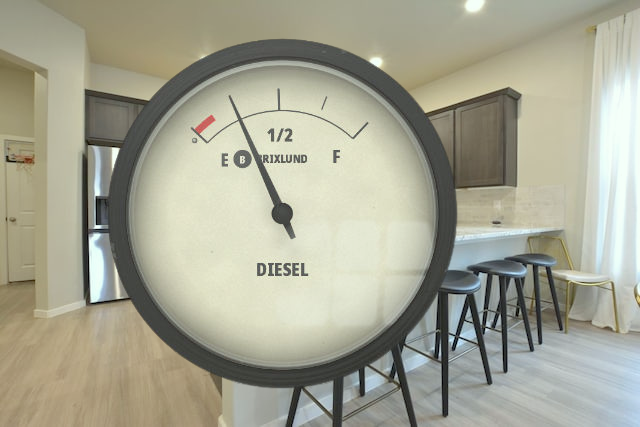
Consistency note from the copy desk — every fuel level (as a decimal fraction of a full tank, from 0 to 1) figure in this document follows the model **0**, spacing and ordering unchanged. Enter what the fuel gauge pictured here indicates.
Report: **0.25**
